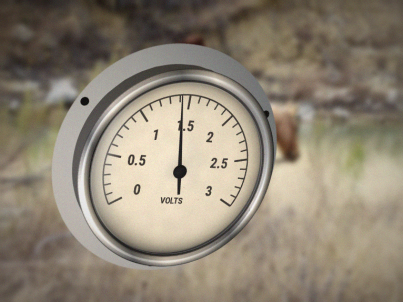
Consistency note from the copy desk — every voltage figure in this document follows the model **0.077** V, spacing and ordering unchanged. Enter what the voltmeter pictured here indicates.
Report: **1.4** V
